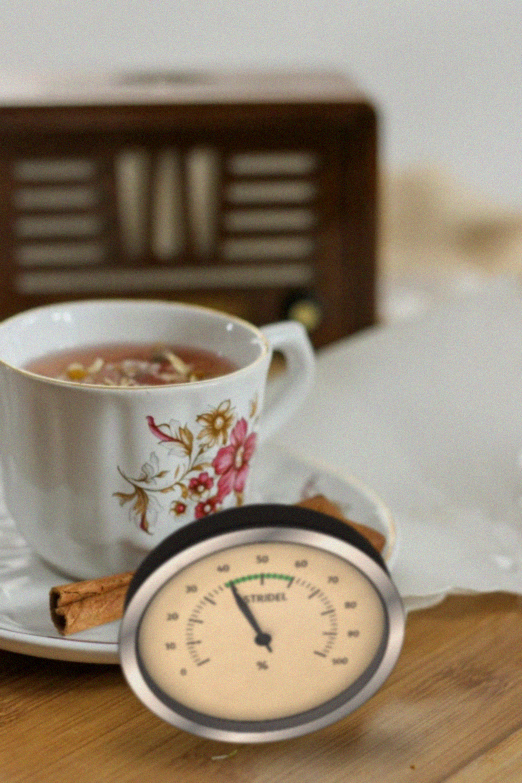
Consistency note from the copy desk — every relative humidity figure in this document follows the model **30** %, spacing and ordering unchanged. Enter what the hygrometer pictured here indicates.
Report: **40** %
